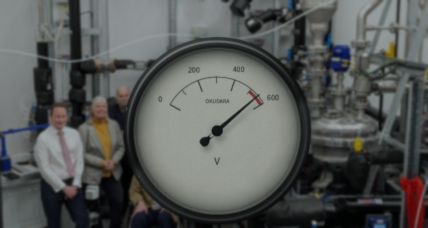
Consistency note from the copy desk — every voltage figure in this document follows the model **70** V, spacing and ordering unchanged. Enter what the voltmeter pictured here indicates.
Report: **550** V
